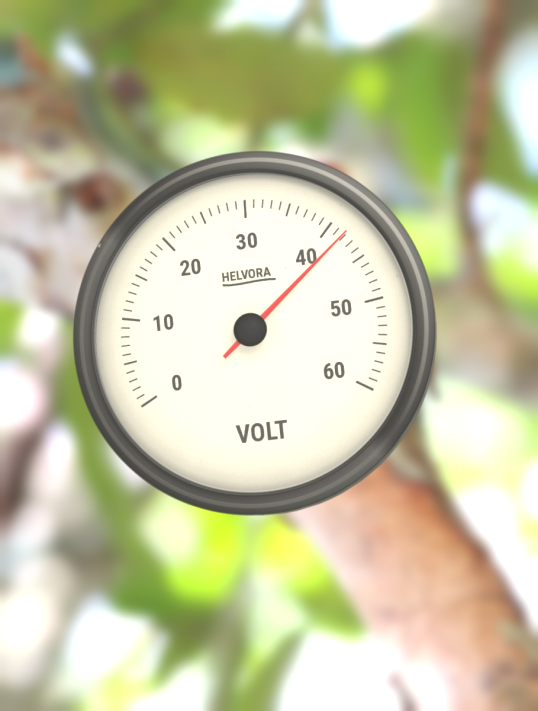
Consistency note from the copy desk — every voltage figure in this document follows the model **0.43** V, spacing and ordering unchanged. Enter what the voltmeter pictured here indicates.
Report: **42** V
